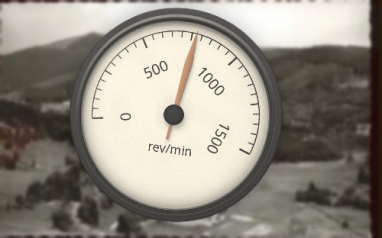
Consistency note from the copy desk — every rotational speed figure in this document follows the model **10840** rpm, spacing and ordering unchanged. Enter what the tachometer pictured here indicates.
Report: **775** rpm
